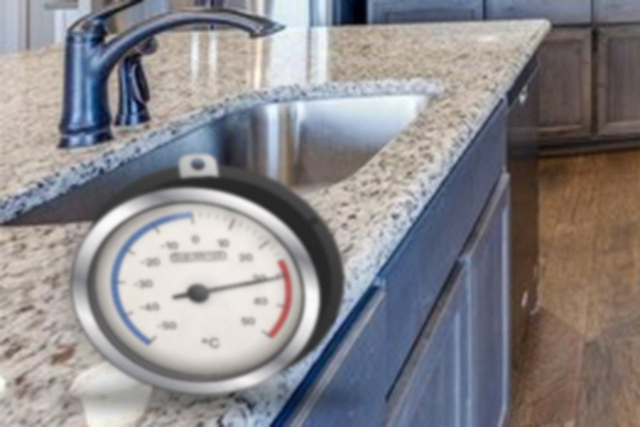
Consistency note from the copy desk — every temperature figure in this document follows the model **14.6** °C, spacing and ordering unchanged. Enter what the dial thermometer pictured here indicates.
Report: **30** °C
